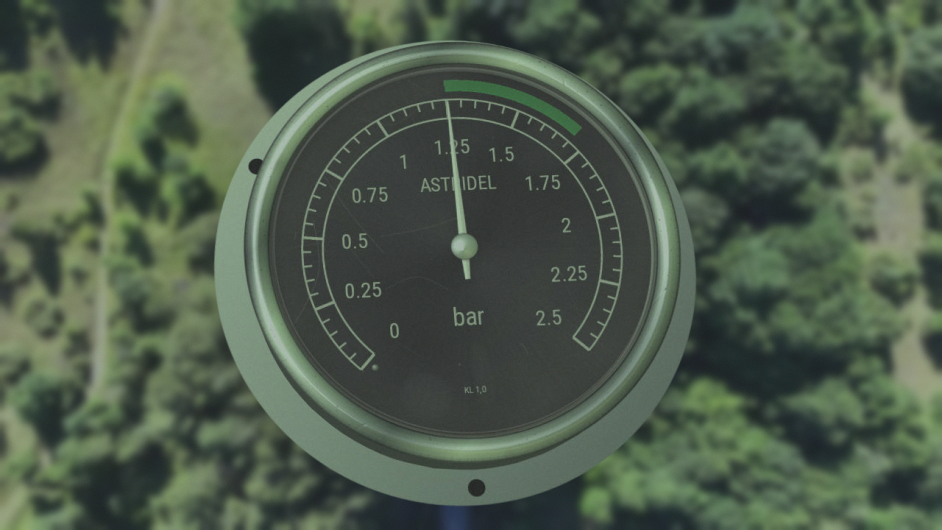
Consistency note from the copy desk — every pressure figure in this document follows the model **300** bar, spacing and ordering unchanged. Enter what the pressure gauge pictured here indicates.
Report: **1.25** bar
